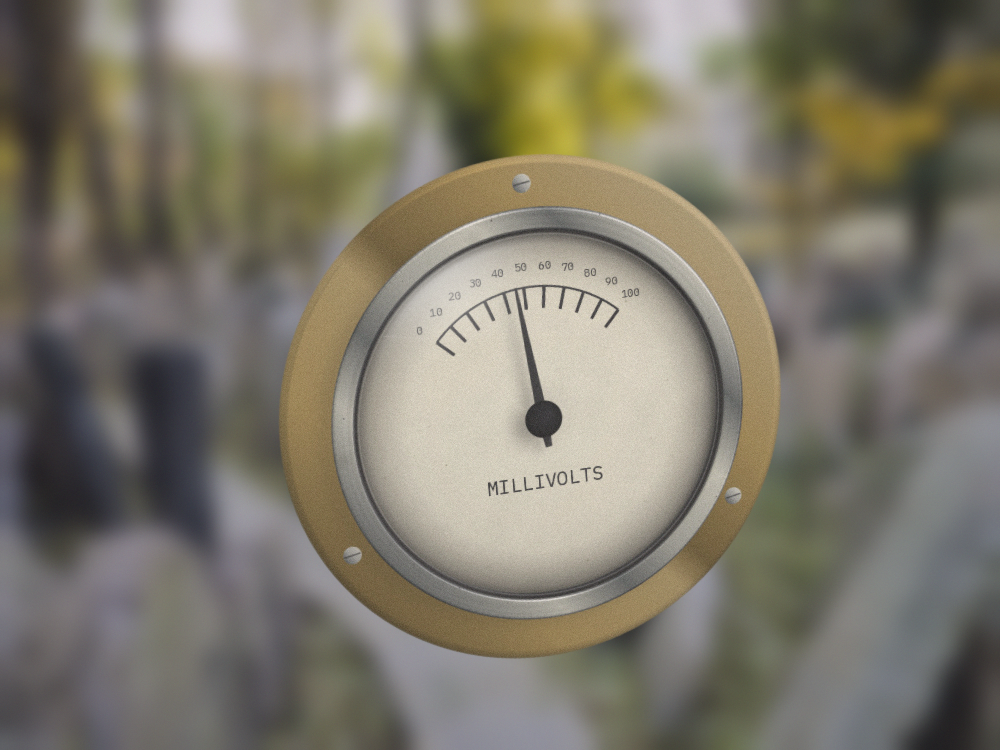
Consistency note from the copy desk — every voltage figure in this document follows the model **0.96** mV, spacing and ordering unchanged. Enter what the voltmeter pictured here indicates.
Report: **45** mV
